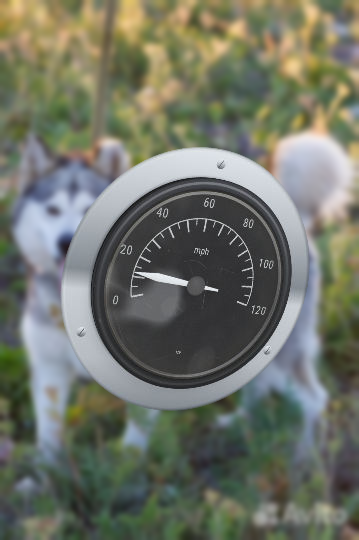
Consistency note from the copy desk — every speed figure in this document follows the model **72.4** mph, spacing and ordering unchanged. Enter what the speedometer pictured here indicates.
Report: **12.5** mph
